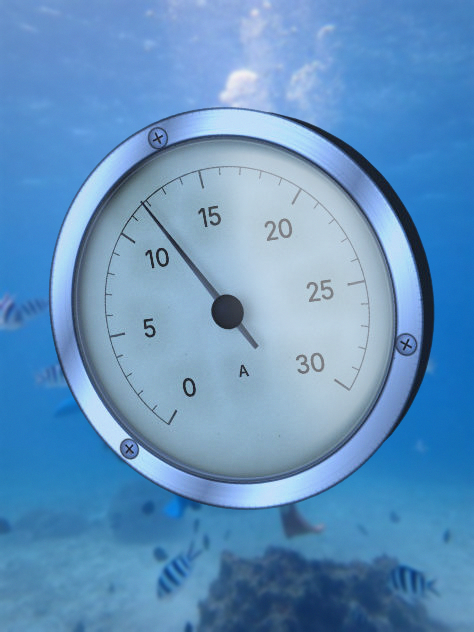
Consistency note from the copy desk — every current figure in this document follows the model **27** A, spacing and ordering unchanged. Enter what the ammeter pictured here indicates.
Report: **12** A
